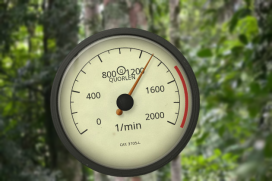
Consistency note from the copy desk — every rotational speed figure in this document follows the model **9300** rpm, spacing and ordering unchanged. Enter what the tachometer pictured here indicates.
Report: **1300** rpm
